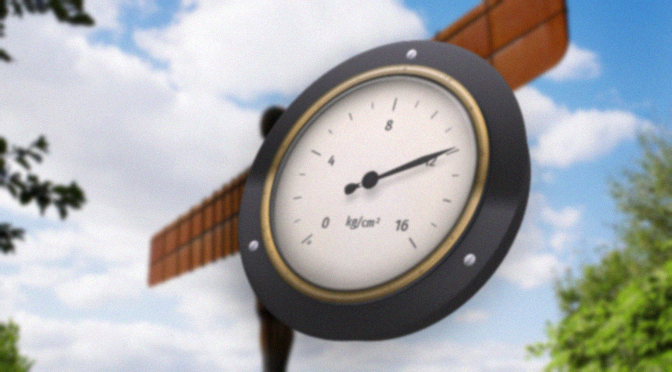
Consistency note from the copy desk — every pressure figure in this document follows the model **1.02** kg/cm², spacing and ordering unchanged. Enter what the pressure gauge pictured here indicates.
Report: **12** kg/cm²
